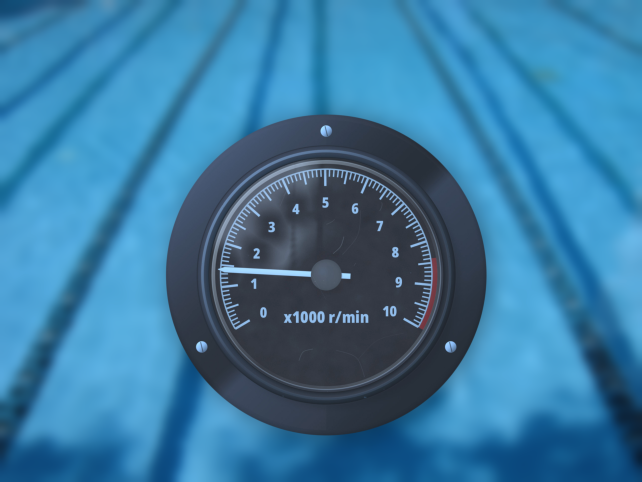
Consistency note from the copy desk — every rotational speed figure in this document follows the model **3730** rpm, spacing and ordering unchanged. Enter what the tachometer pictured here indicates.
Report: **1400** rpm
